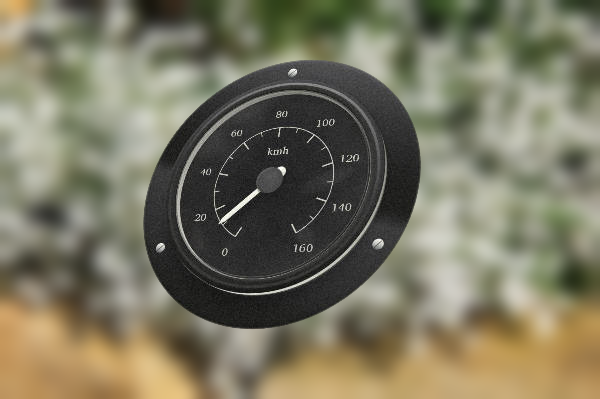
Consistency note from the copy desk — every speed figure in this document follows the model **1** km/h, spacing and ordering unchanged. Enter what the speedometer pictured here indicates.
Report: **10** km/h
